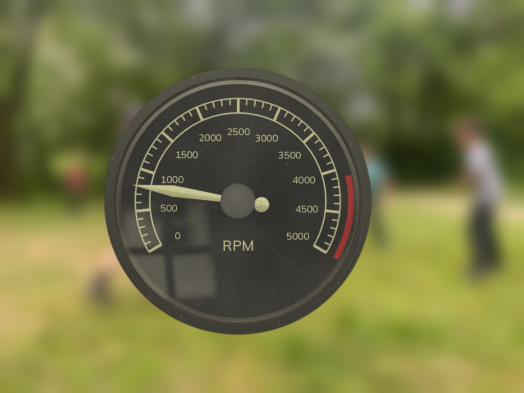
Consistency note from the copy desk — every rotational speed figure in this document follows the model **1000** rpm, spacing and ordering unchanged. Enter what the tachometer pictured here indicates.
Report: **800** rpm
